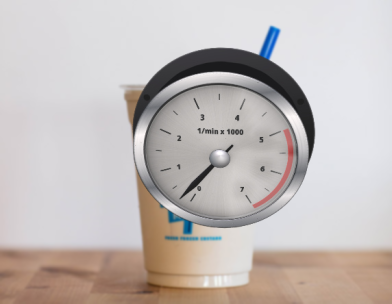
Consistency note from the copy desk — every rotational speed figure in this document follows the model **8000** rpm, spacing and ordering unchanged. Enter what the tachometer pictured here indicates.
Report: **250** rpm
